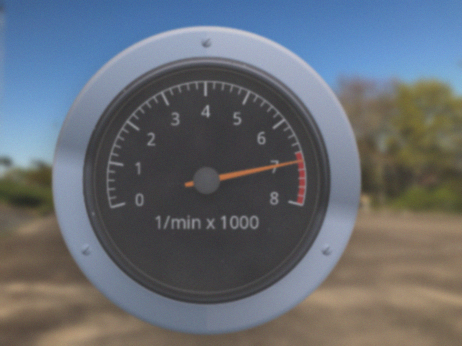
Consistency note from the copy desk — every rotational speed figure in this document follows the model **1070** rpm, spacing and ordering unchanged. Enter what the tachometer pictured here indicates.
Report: **7000** rpm
